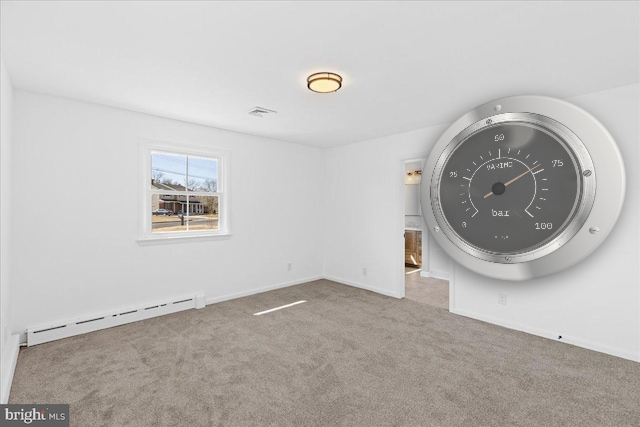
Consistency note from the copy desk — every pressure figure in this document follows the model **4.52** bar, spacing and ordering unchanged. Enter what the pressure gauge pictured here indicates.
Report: **72.5** bar
